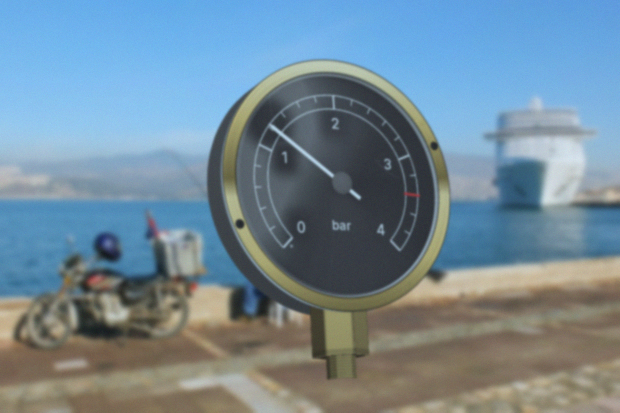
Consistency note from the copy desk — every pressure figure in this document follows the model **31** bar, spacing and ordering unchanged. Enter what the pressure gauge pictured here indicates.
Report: **1.2** bar
